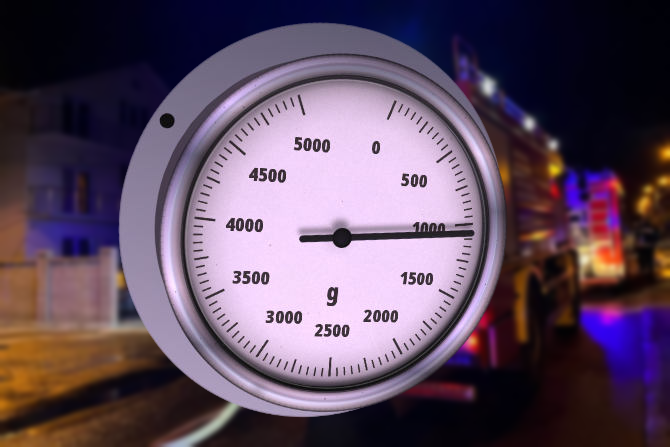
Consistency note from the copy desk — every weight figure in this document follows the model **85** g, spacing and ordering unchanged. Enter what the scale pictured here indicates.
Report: **1050** g
